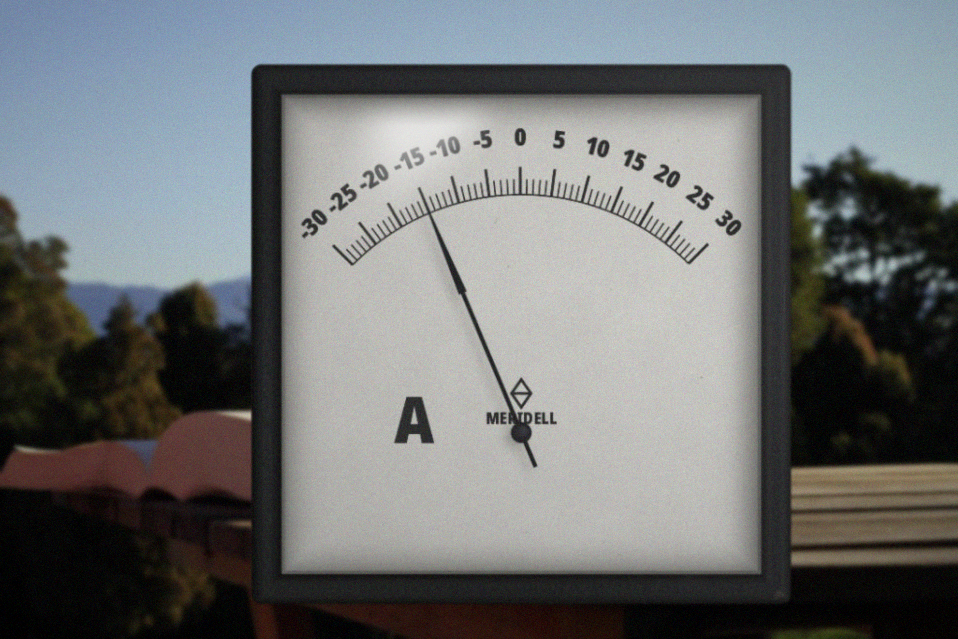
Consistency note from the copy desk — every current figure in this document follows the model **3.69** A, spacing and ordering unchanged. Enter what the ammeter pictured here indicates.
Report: **-15** A
